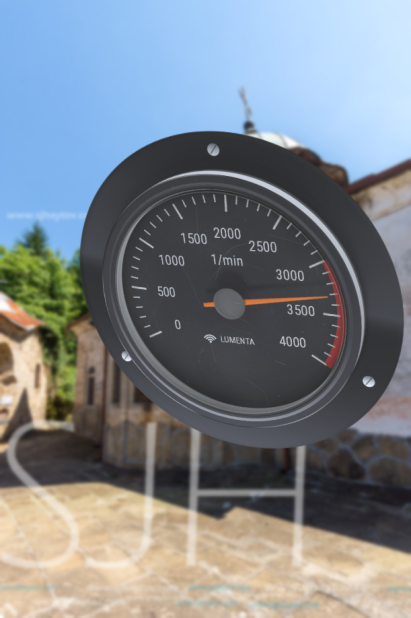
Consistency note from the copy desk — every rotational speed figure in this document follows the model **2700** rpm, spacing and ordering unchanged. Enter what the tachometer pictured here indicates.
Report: **3300** rpm
